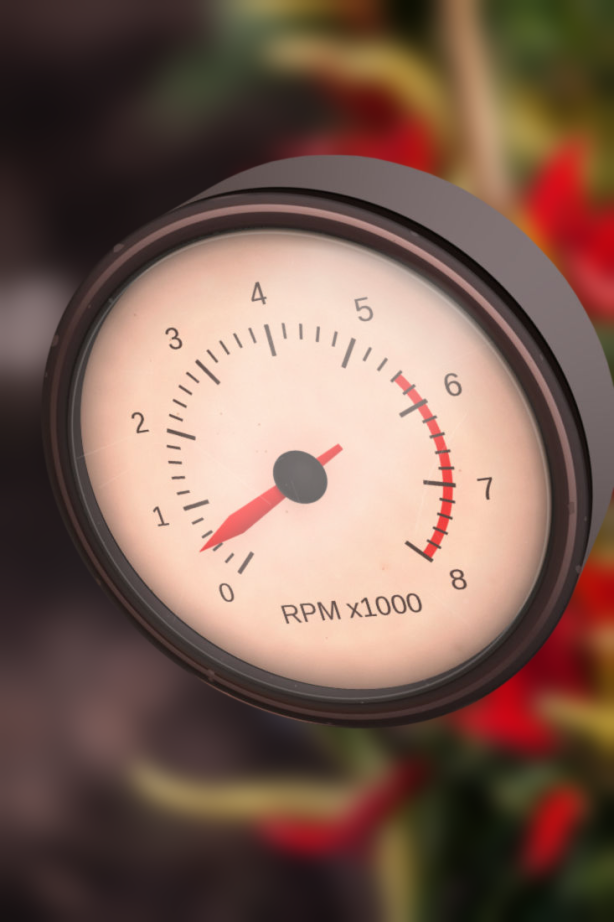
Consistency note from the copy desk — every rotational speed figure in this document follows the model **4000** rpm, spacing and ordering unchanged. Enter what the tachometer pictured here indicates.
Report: **500** rpm
